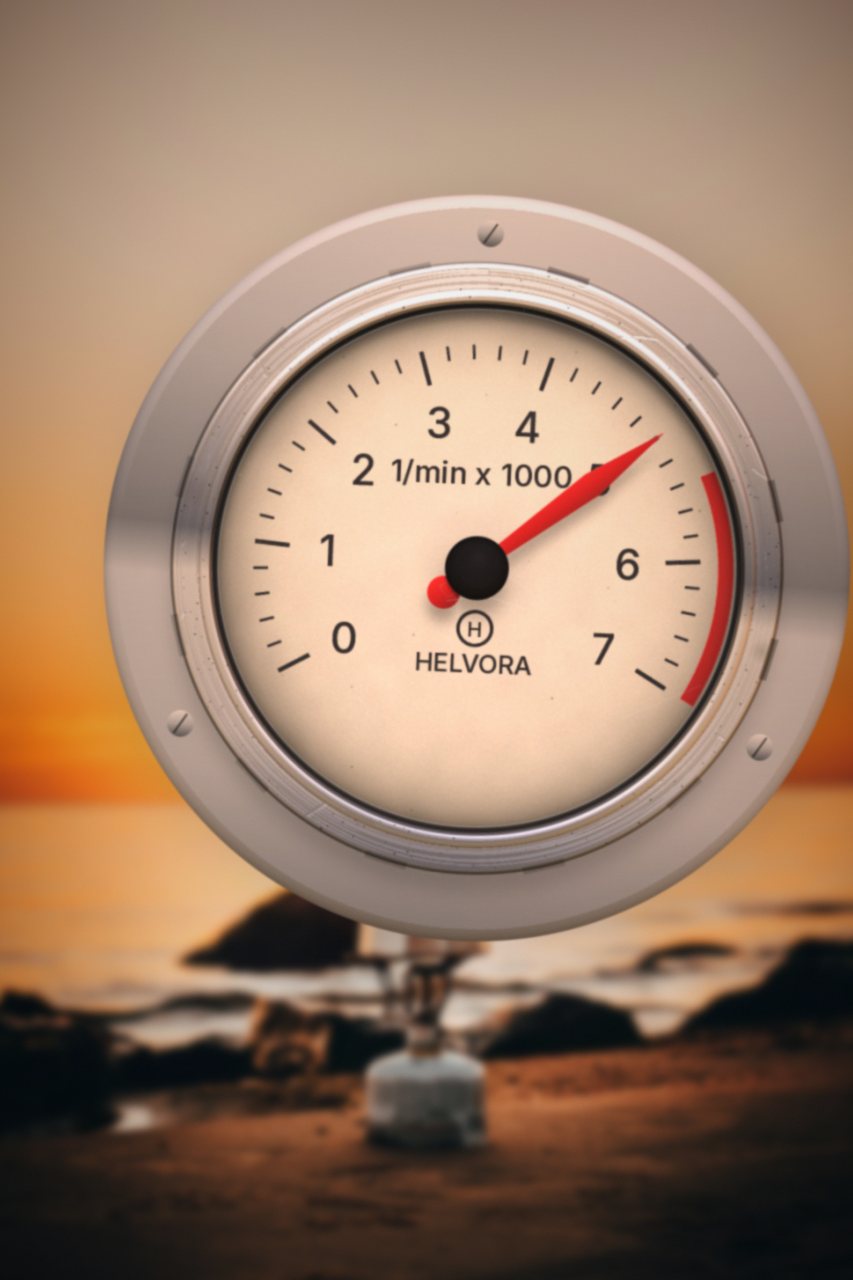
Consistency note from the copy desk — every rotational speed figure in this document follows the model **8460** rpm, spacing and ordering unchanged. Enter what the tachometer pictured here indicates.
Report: **5000** rpm
